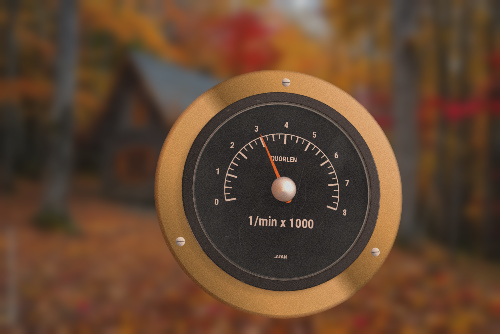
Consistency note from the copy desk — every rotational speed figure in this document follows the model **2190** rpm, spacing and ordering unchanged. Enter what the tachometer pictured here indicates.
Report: **3000** rpm
